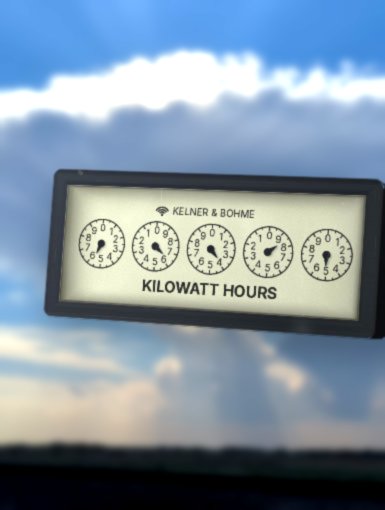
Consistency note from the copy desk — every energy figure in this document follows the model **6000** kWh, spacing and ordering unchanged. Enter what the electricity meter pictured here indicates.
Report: **56385** kWh
